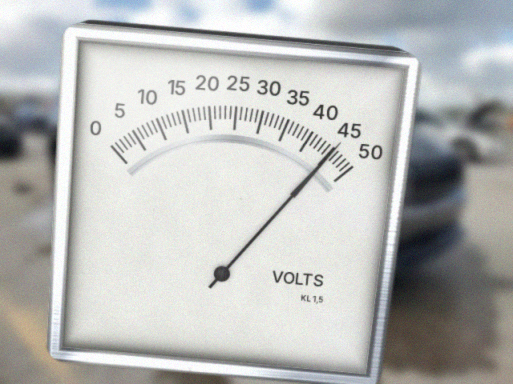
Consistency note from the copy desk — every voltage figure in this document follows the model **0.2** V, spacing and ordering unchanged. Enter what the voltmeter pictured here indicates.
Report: **45** V
